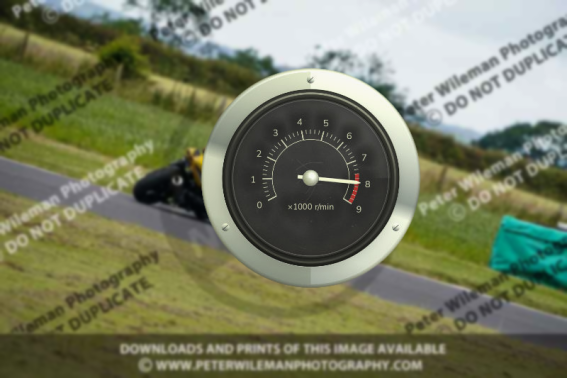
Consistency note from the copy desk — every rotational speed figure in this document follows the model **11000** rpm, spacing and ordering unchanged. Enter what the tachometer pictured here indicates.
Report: **8000** rpm
